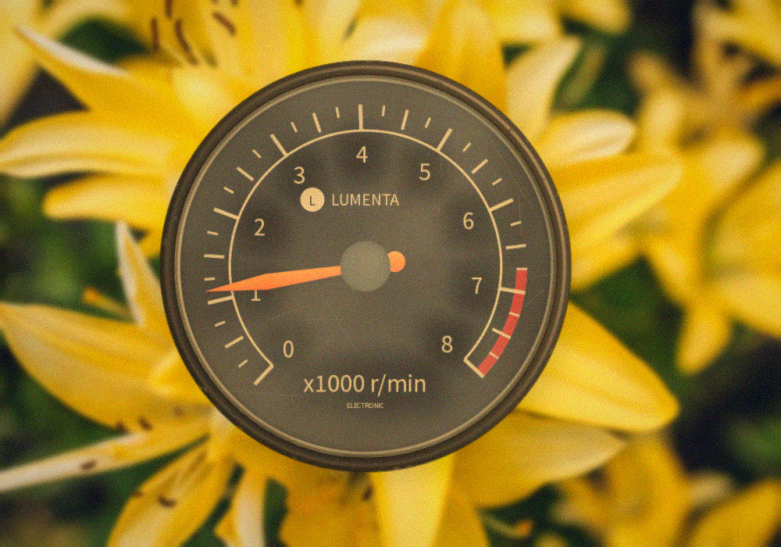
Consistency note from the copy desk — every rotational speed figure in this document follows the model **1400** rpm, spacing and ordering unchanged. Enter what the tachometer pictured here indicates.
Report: **1125** rpm
